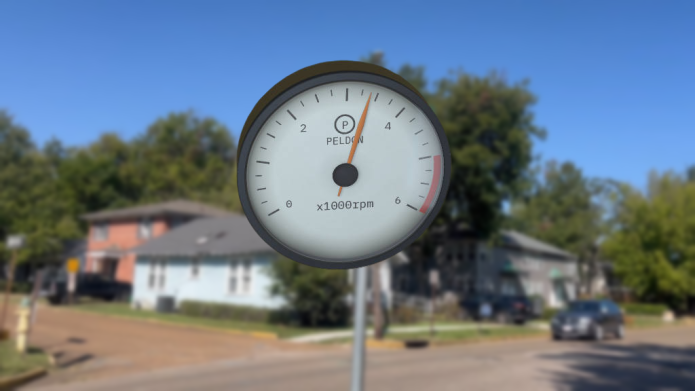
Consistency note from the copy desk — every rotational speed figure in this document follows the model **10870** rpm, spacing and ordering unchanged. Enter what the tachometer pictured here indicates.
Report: **3375** rpm
